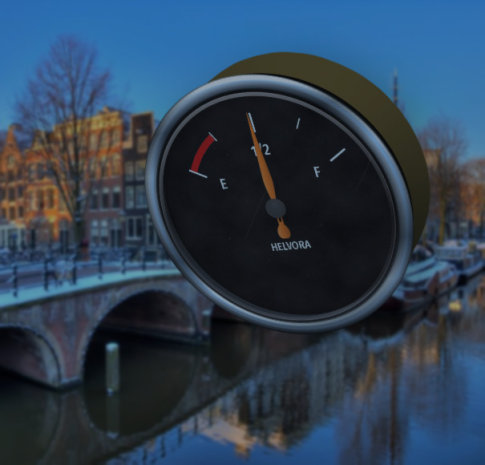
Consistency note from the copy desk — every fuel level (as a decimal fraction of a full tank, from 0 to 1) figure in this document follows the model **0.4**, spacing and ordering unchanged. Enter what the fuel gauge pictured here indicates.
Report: **0.5**
